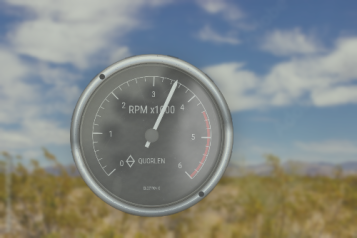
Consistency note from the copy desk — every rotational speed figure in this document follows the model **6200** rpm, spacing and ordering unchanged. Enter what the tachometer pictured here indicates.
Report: **3500** rpm
